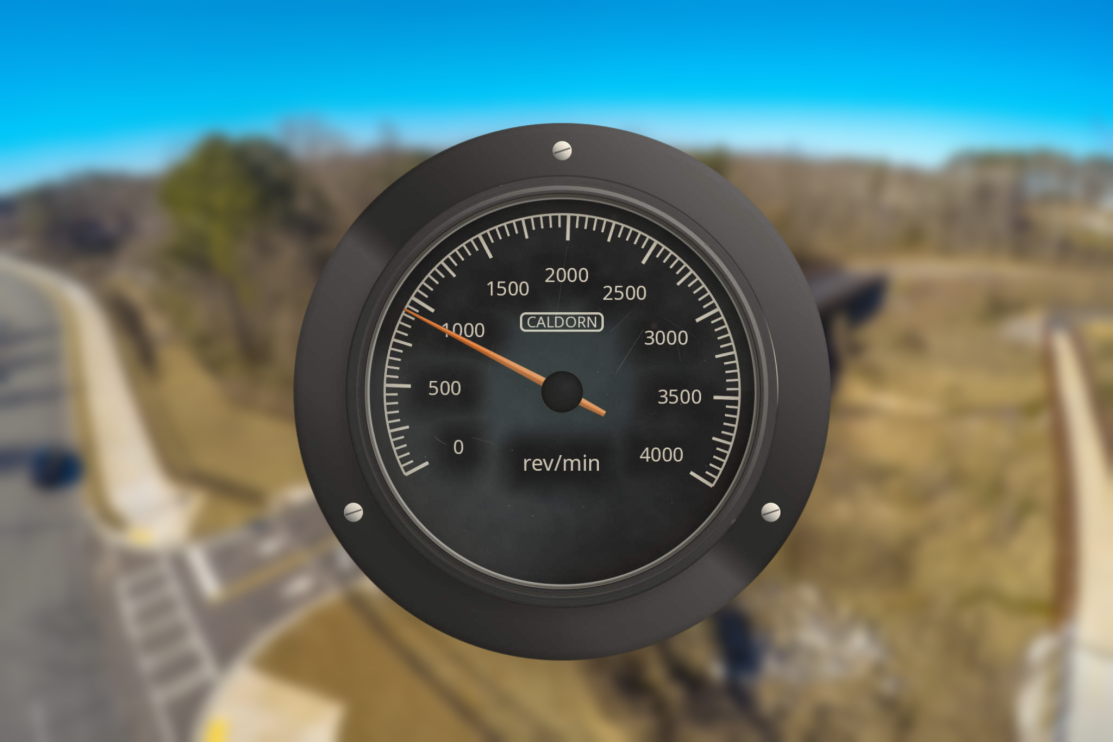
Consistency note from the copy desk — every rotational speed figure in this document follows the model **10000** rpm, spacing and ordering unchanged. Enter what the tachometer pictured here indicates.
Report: **925** rpm
